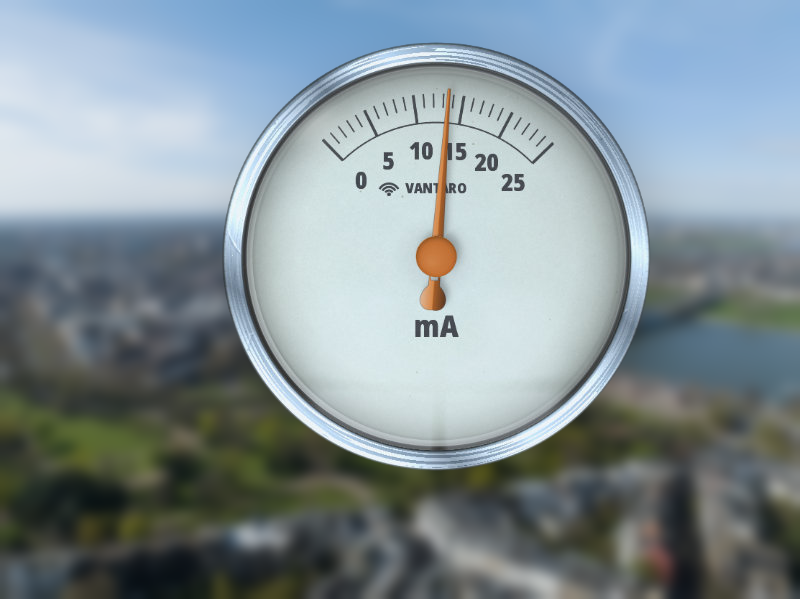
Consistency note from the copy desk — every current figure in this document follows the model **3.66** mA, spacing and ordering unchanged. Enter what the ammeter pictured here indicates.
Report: **13.5** mA
